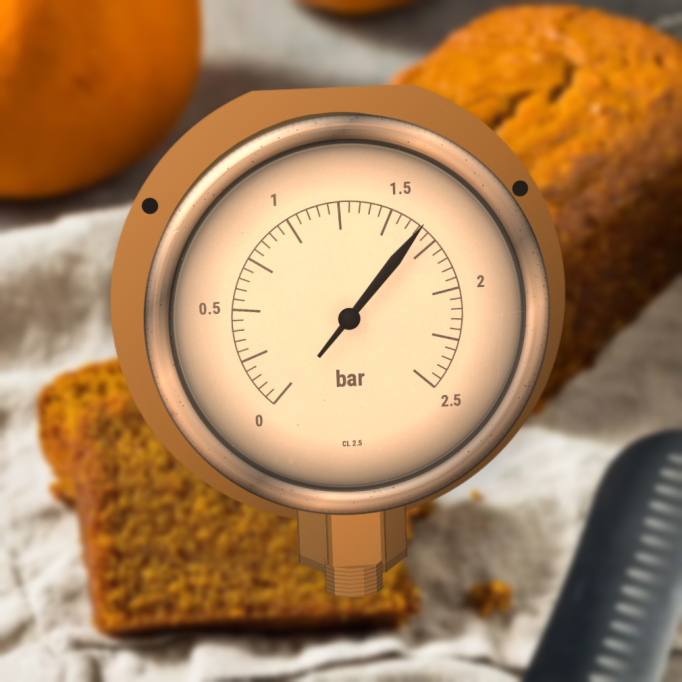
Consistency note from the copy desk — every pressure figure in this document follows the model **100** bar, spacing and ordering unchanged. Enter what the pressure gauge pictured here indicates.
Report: **1.65** bar
